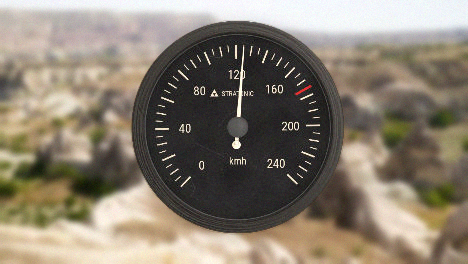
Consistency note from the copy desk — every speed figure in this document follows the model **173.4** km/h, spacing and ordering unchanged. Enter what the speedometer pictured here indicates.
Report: **125** km/h
